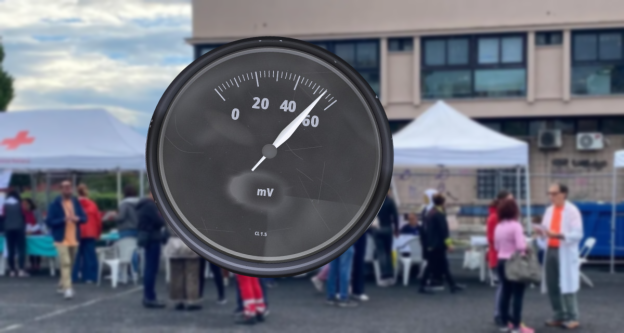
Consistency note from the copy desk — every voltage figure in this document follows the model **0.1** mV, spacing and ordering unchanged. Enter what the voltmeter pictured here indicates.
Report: **54** mV
